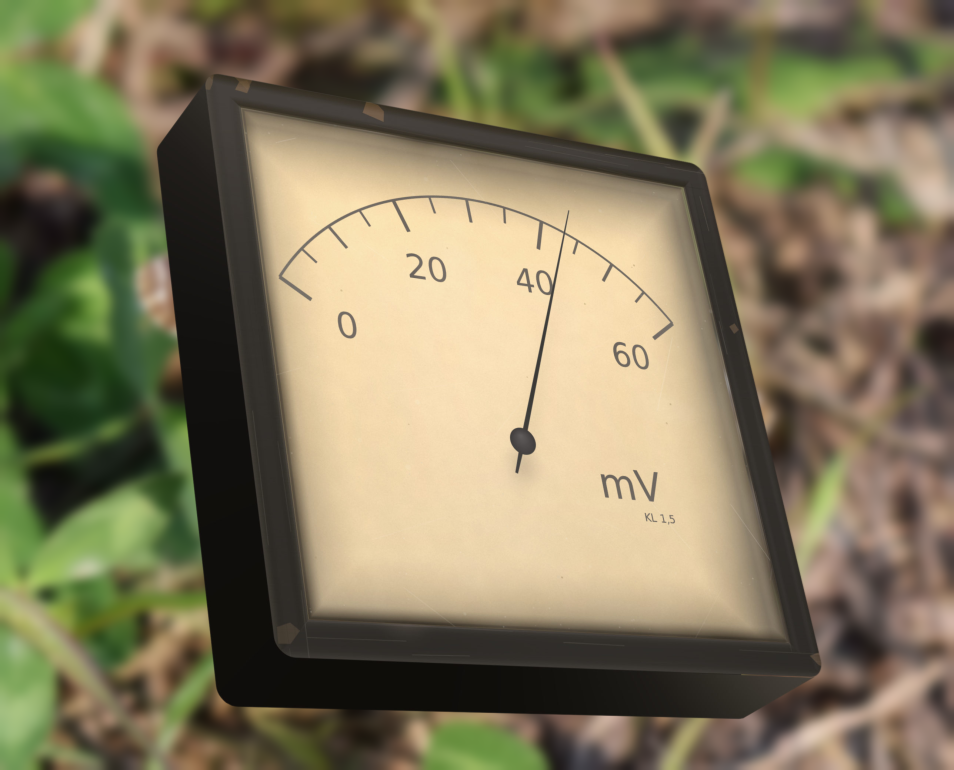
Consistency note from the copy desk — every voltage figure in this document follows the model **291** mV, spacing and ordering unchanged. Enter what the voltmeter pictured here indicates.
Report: **42.5** mV
